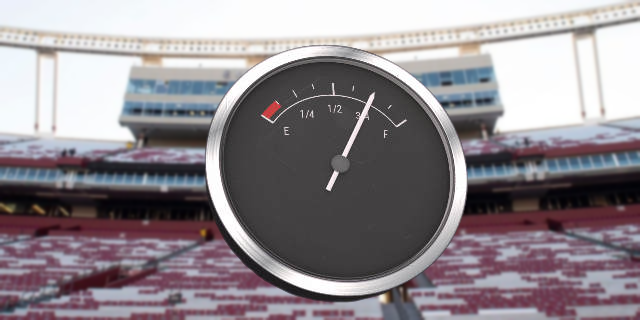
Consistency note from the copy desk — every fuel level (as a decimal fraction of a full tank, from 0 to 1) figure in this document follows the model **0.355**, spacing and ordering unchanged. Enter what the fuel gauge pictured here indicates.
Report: **0.75**
